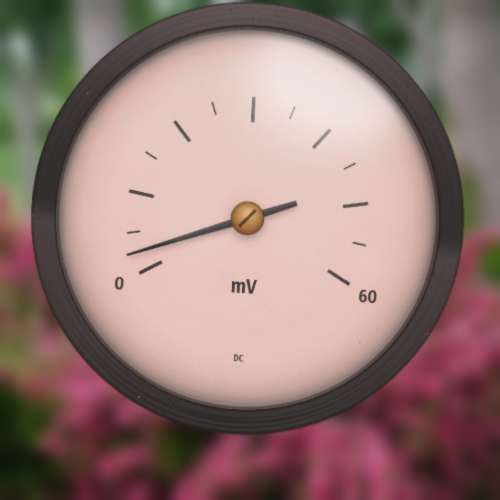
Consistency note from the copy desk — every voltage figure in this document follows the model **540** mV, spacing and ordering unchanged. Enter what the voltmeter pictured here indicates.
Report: **2.5** mV
